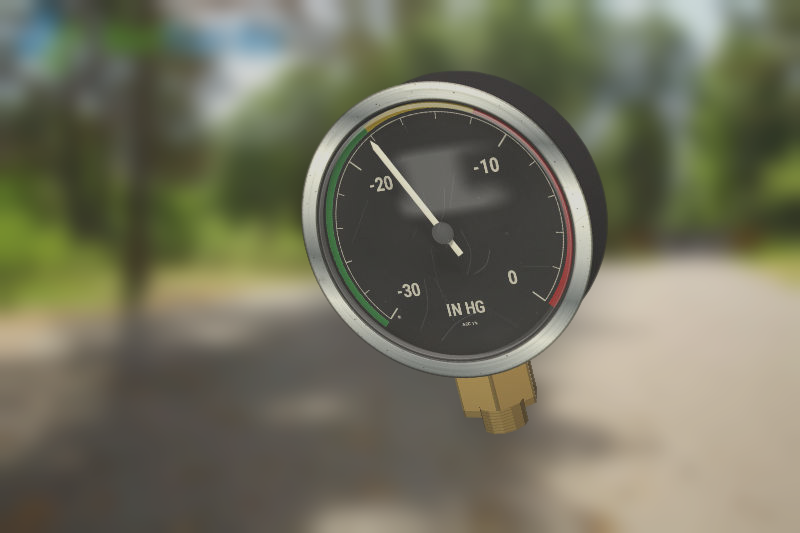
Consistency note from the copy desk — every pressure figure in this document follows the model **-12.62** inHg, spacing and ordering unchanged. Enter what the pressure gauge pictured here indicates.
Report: **-18** inHg
